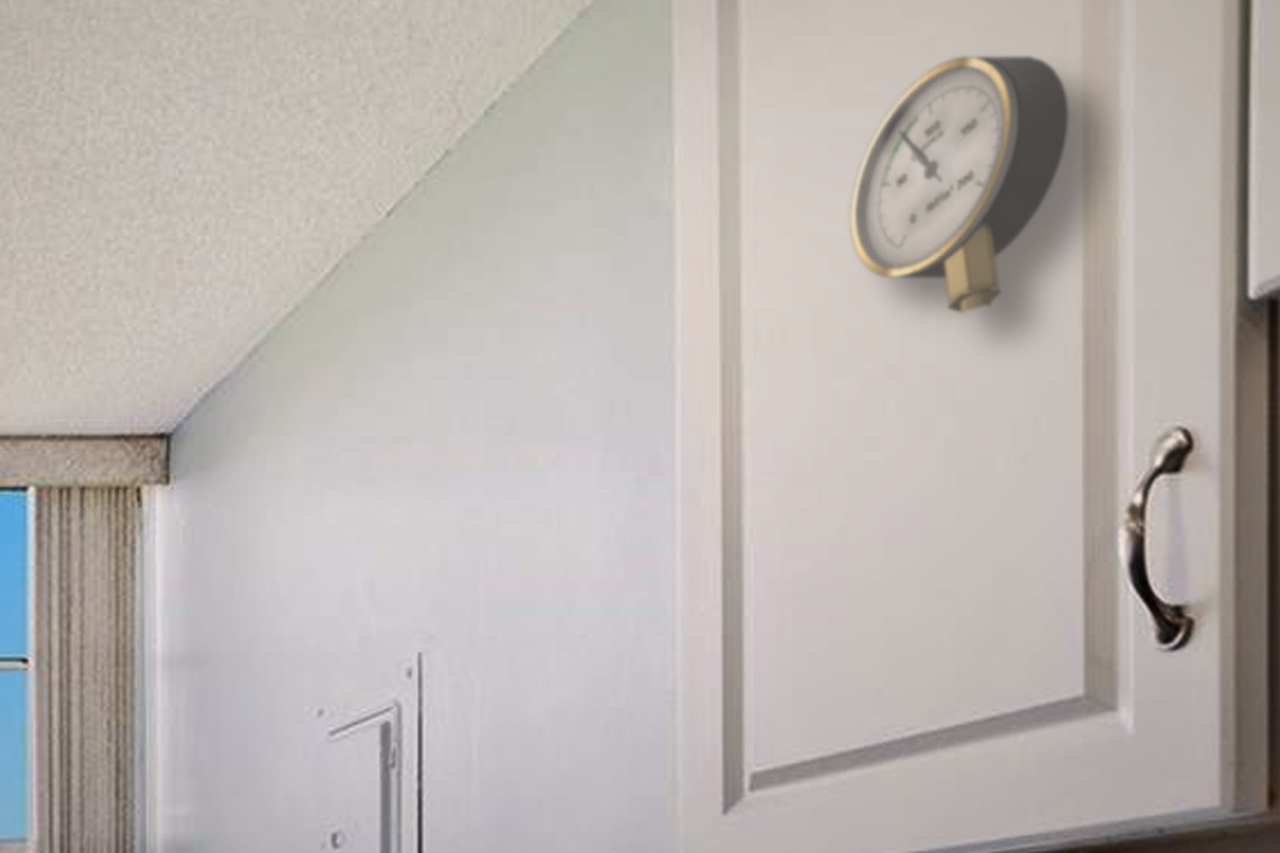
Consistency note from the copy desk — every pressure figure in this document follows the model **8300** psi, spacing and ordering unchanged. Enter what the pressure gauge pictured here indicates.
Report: **80** psi
